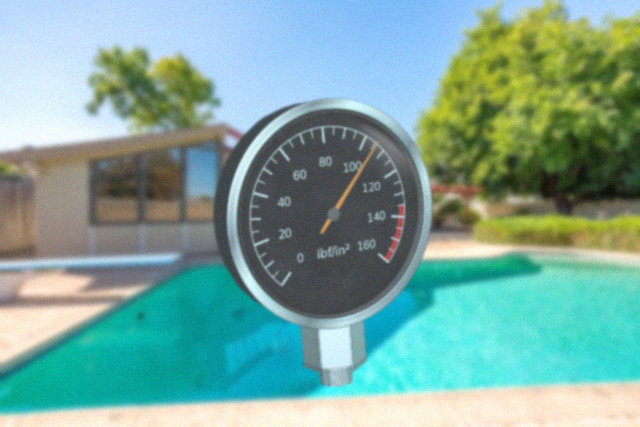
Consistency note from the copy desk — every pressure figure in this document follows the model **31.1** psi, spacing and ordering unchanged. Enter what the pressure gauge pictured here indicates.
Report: **105** psi
